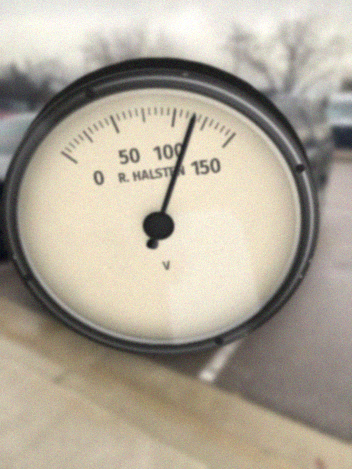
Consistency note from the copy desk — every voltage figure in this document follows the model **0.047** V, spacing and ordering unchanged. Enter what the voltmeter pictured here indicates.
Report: **115** V
